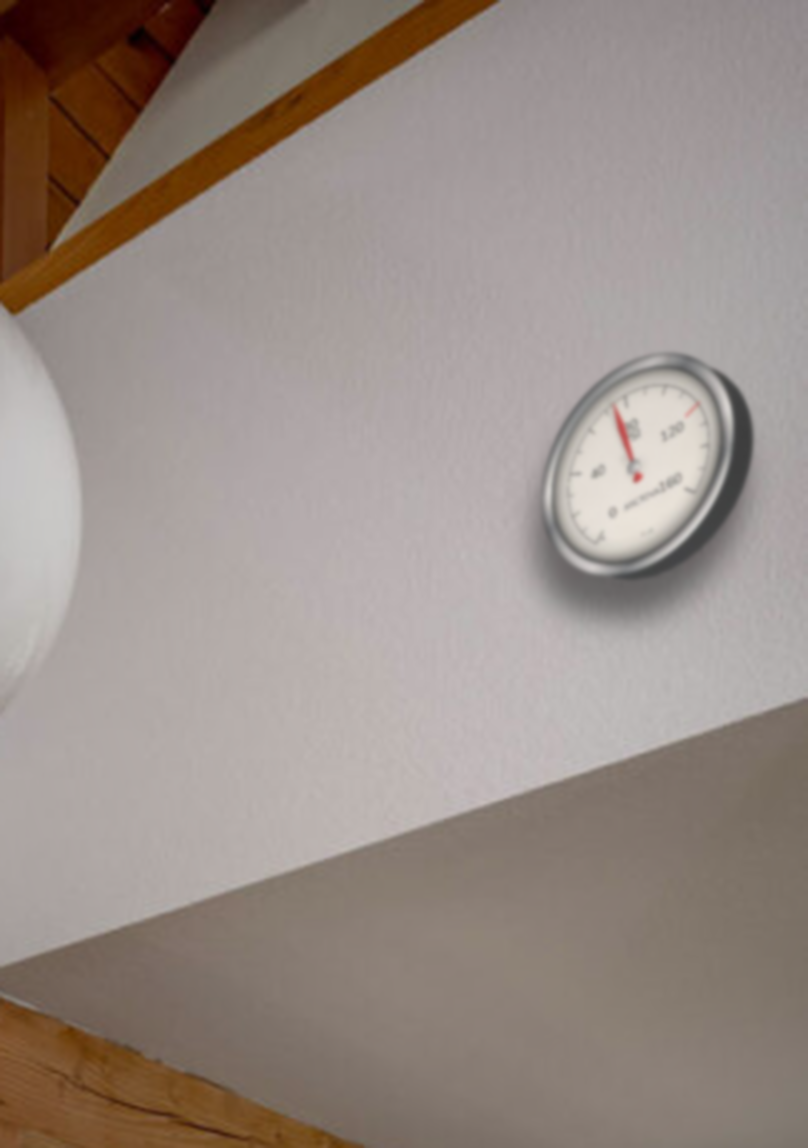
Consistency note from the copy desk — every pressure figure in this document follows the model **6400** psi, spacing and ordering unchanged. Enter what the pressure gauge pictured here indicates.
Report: **75** psi
